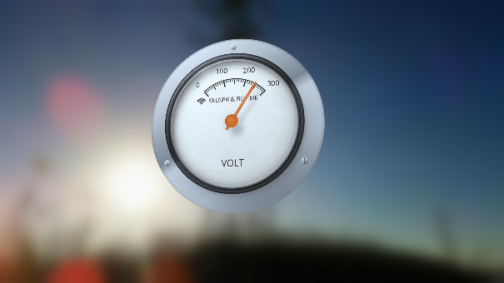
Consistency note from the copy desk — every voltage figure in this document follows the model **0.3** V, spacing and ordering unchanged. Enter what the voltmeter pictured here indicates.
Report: **250** V
